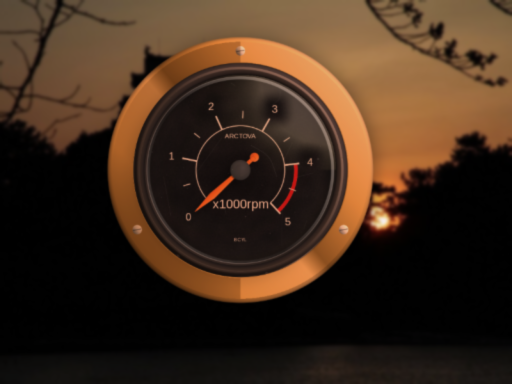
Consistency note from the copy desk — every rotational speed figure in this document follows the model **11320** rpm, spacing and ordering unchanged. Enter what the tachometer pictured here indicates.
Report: **0** rpm
